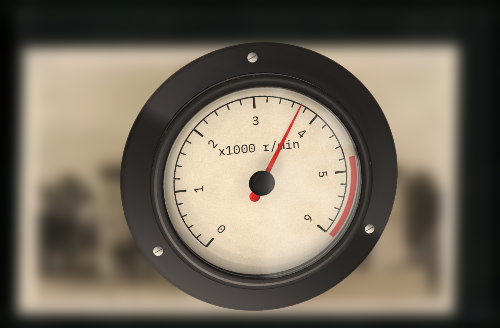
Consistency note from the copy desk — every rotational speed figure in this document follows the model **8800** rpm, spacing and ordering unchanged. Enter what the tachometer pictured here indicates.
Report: **3700** rpm
